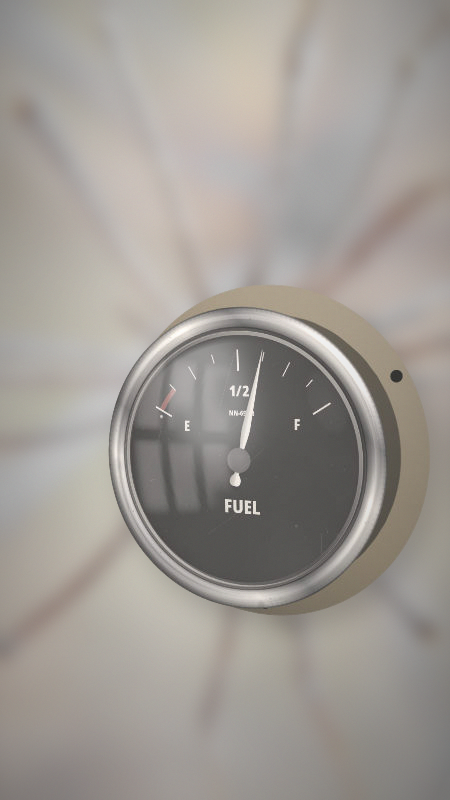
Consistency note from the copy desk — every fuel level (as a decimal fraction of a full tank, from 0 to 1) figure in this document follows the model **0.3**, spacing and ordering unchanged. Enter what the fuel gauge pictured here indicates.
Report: **0.625**
